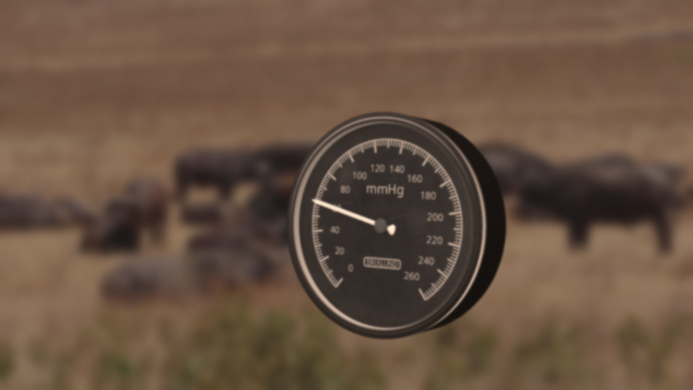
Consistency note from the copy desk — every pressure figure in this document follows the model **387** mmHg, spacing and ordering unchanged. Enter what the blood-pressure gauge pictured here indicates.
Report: **60** mmHg
